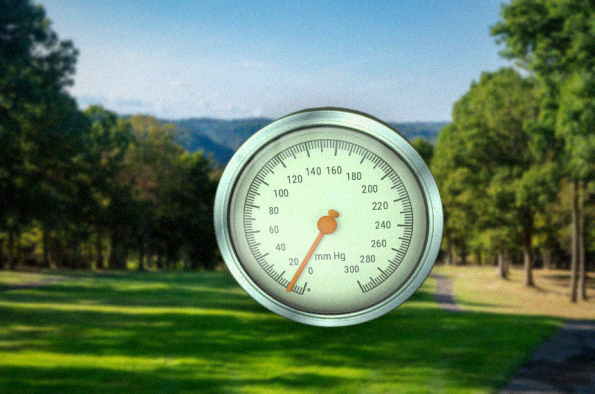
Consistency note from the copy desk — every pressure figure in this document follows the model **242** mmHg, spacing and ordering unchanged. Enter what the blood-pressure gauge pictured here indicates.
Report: **10** mmHg
